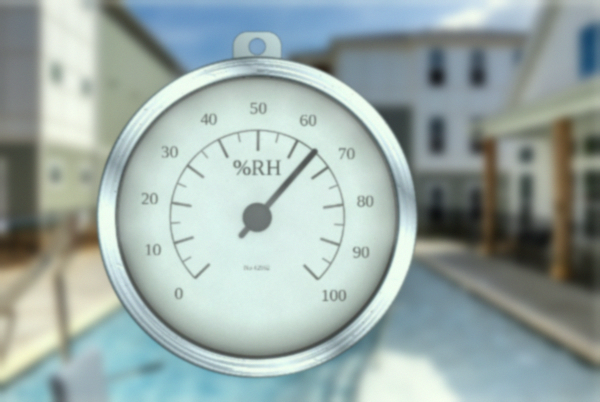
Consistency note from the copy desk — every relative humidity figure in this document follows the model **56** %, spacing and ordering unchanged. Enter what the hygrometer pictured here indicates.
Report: **65** %
